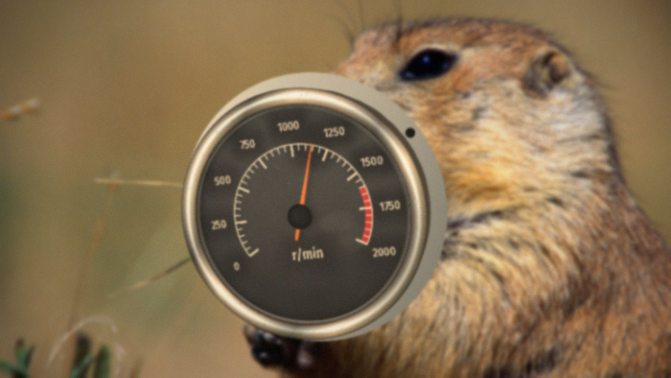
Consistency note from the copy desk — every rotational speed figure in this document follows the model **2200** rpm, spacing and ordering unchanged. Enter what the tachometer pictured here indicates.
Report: **1150** rpm
